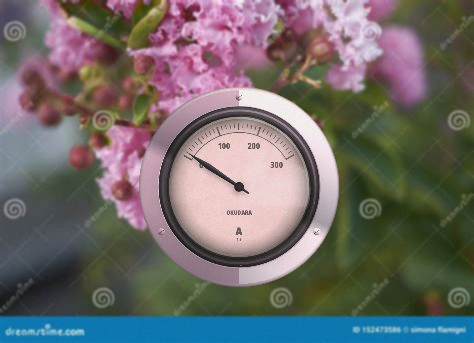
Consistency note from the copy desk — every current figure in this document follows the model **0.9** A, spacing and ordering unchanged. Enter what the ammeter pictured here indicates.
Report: **10** A
